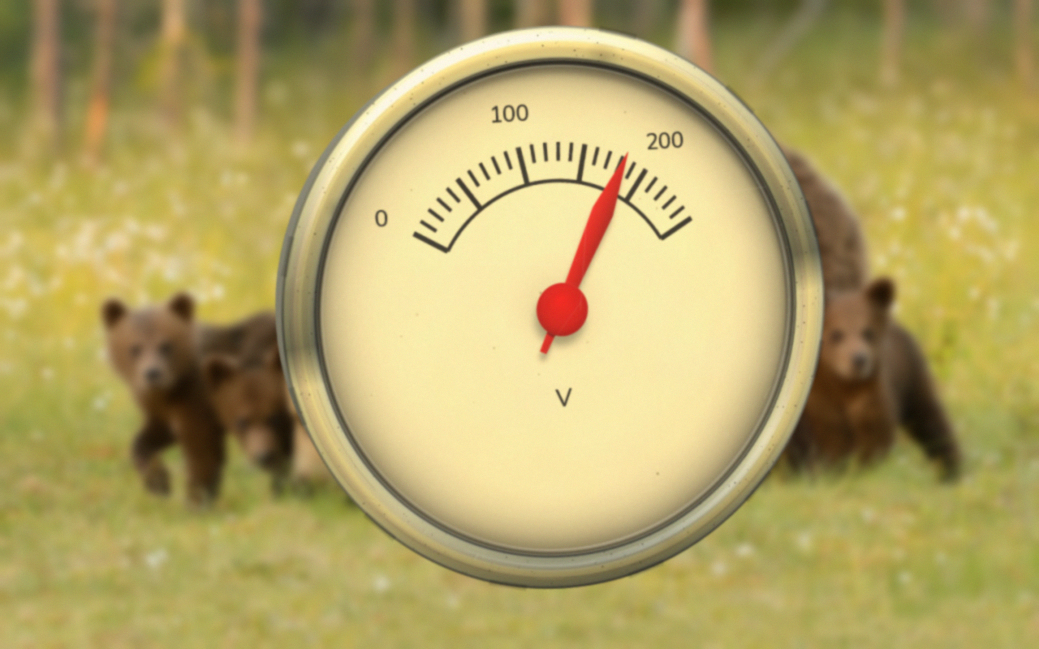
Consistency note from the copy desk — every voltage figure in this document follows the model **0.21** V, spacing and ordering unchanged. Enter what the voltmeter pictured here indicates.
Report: **180** V
